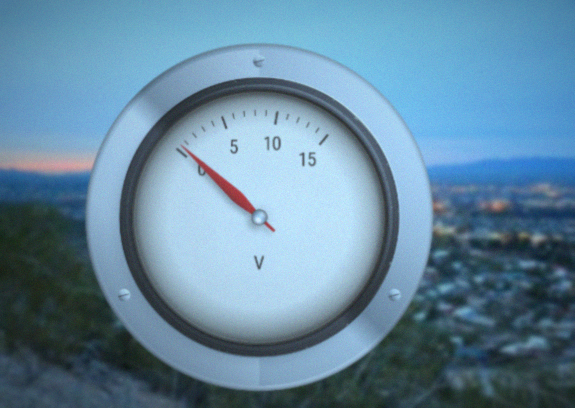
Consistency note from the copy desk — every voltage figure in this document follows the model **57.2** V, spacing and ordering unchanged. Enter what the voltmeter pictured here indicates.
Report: **0.5** V
